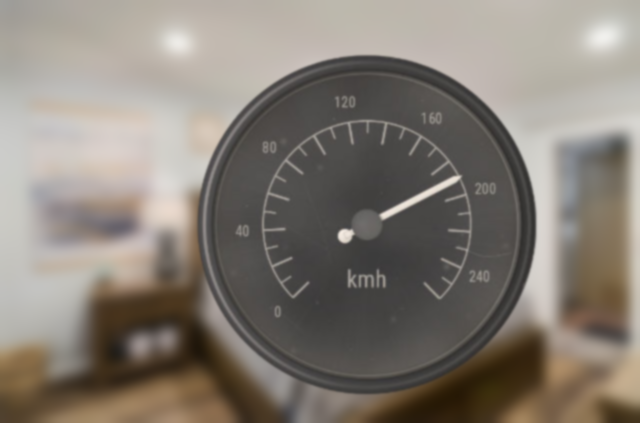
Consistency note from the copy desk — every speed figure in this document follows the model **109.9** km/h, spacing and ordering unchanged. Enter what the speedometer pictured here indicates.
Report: **190** km/h
